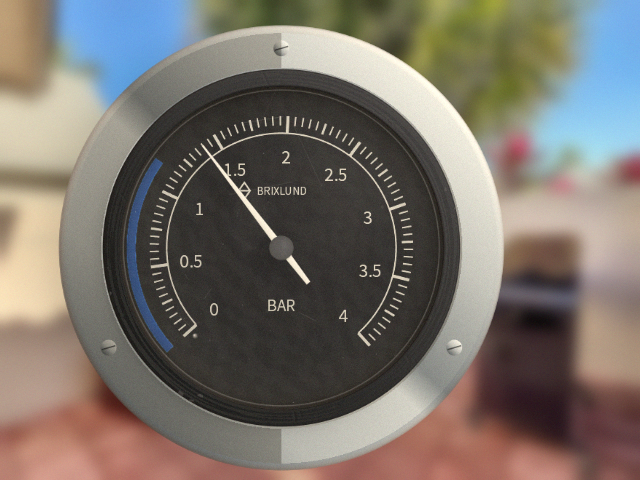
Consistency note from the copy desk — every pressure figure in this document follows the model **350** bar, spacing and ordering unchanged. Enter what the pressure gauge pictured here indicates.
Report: **1.4** bar
